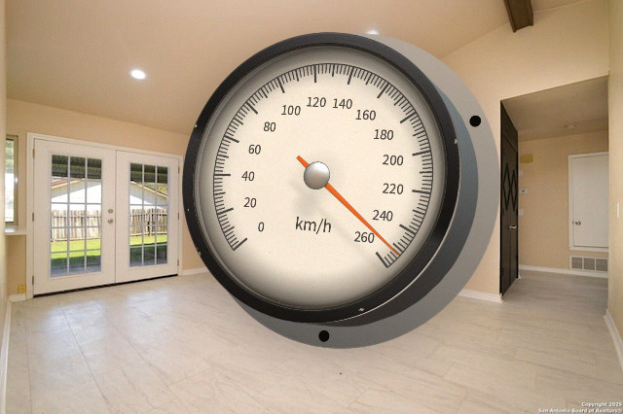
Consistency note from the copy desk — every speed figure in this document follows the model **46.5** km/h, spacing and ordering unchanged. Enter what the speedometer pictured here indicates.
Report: **252** km/h
